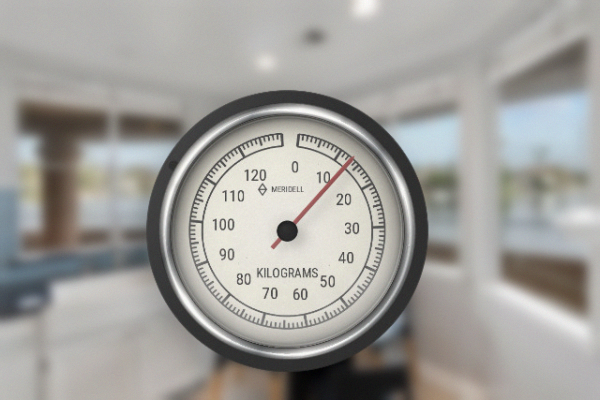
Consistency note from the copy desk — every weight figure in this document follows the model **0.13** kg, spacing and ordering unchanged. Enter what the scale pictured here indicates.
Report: **13** kg
